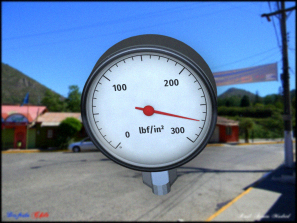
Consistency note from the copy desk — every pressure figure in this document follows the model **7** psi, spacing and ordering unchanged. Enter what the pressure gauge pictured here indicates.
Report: **270** psi
